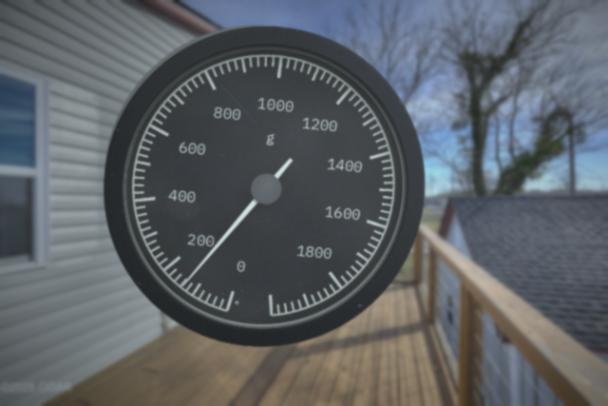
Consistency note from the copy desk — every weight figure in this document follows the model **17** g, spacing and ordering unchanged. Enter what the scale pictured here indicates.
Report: **140** g
